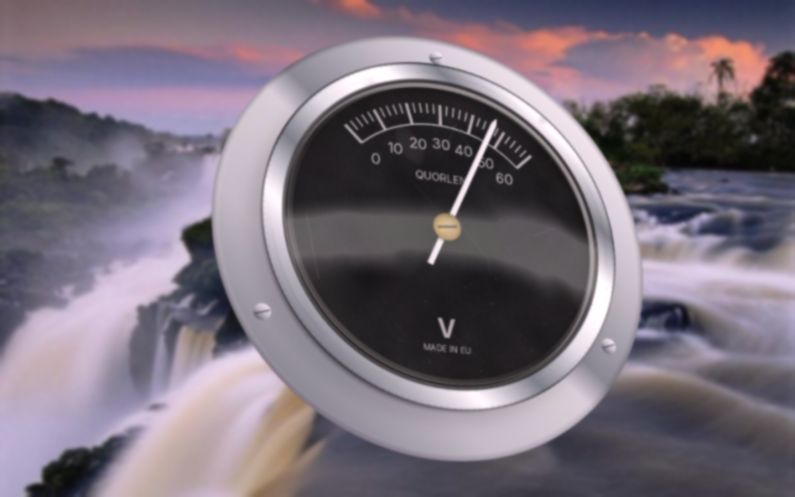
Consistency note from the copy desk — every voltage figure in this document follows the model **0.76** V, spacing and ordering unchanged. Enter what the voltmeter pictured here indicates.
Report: **46** V
